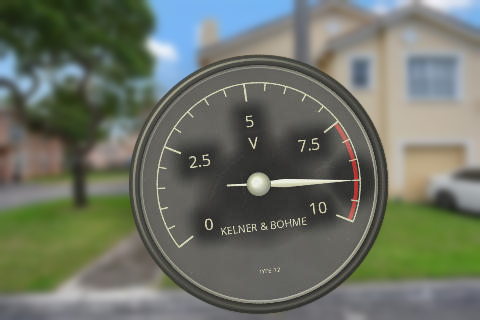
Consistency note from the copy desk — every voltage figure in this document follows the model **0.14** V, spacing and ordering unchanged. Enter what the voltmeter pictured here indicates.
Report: **9** V
